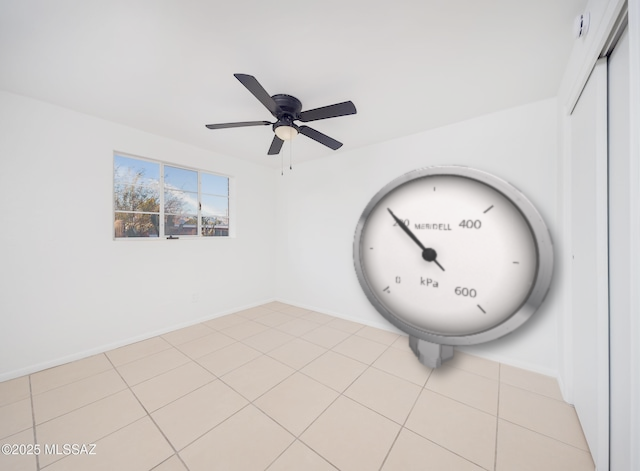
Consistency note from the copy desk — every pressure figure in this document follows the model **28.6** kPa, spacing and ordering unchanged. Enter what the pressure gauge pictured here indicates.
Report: **200** kPa
